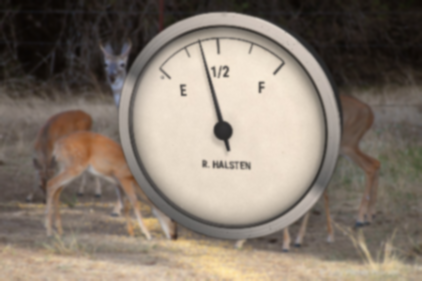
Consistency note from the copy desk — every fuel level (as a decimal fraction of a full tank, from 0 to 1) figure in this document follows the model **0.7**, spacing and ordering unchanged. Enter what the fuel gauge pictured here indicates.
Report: **0.375**
